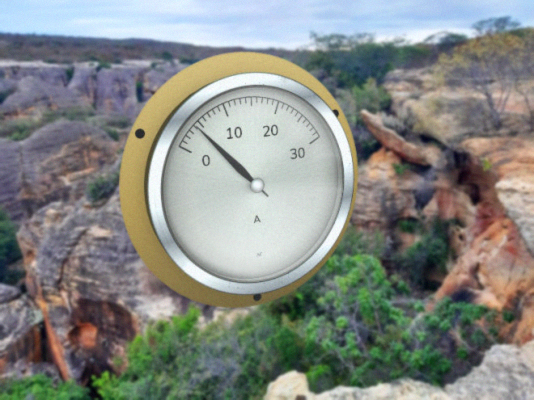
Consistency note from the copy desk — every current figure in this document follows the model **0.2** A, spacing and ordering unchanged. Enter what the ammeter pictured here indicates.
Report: **4** A
